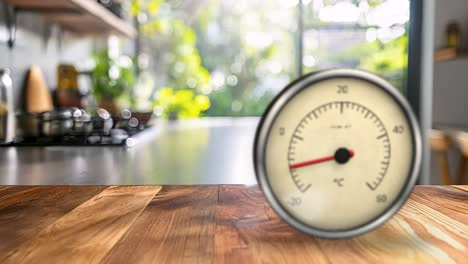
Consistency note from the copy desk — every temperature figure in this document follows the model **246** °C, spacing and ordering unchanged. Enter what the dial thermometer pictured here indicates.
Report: **-10** °C
